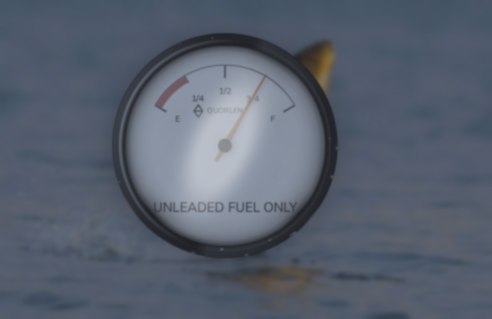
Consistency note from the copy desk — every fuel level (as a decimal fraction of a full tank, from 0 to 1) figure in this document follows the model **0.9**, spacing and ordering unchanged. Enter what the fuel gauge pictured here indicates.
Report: **0.75**
